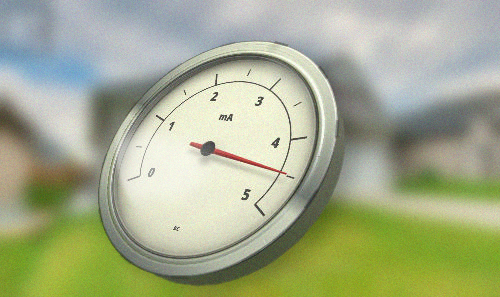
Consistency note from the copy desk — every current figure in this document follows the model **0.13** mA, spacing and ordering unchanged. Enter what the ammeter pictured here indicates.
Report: **4.5** mA
